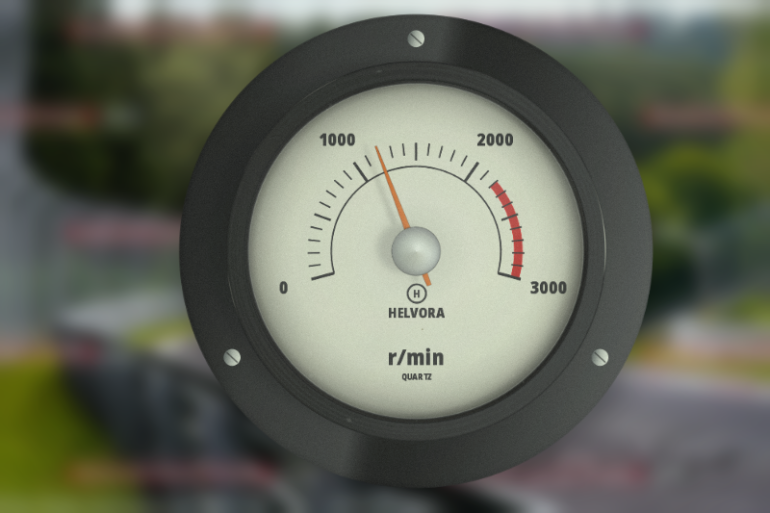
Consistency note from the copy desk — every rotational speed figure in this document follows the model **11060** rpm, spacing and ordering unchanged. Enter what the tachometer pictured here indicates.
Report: **1200** rpm
